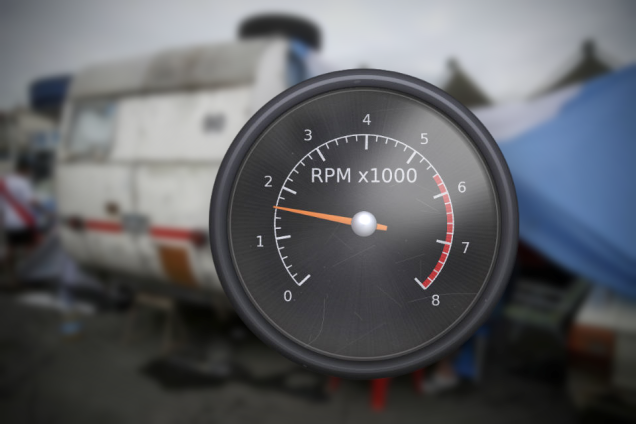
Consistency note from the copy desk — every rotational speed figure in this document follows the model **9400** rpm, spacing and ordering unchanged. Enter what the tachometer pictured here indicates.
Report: **1600** rpm
